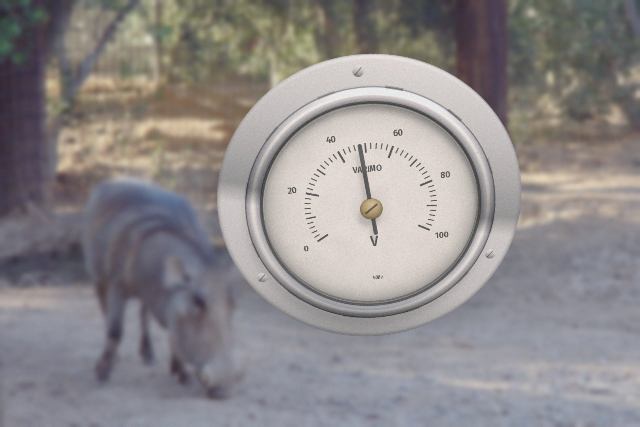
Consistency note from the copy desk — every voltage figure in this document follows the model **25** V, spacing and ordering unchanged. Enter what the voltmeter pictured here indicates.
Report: **48** V
